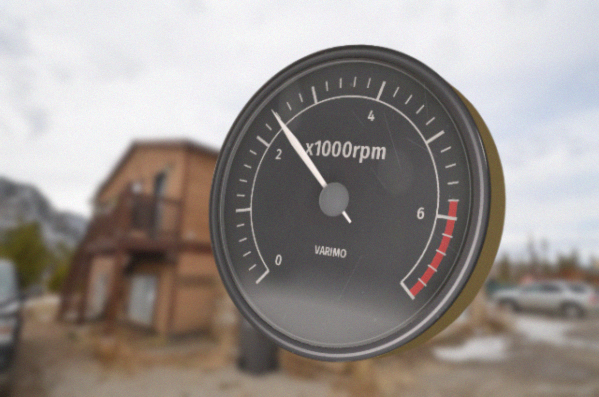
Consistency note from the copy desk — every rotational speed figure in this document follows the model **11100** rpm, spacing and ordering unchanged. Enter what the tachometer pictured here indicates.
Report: **2400** rpm
